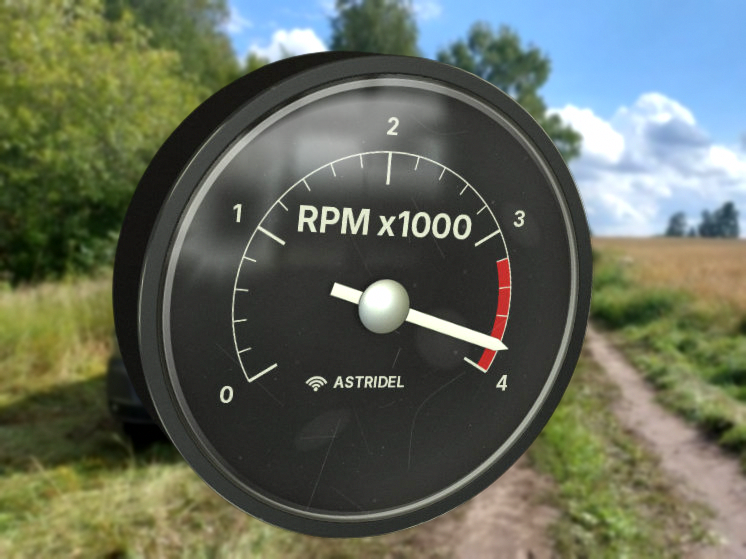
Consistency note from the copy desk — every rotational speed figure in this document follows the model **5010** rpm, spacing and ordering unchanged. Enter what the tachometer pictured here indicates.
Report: **3800** rpm
